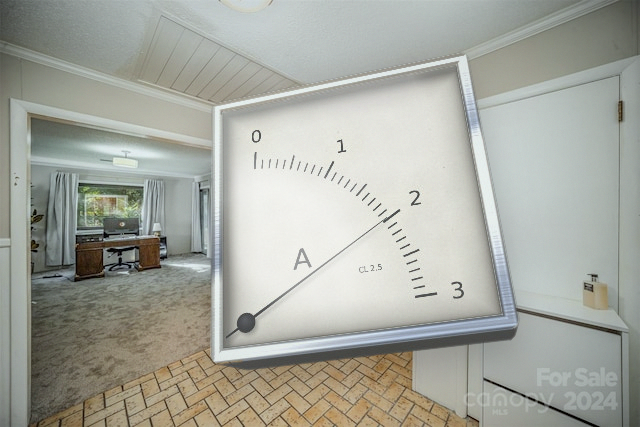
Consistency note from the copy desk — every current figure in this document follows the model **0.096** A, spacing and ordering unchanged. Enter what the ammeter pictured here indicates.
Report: **2** A
